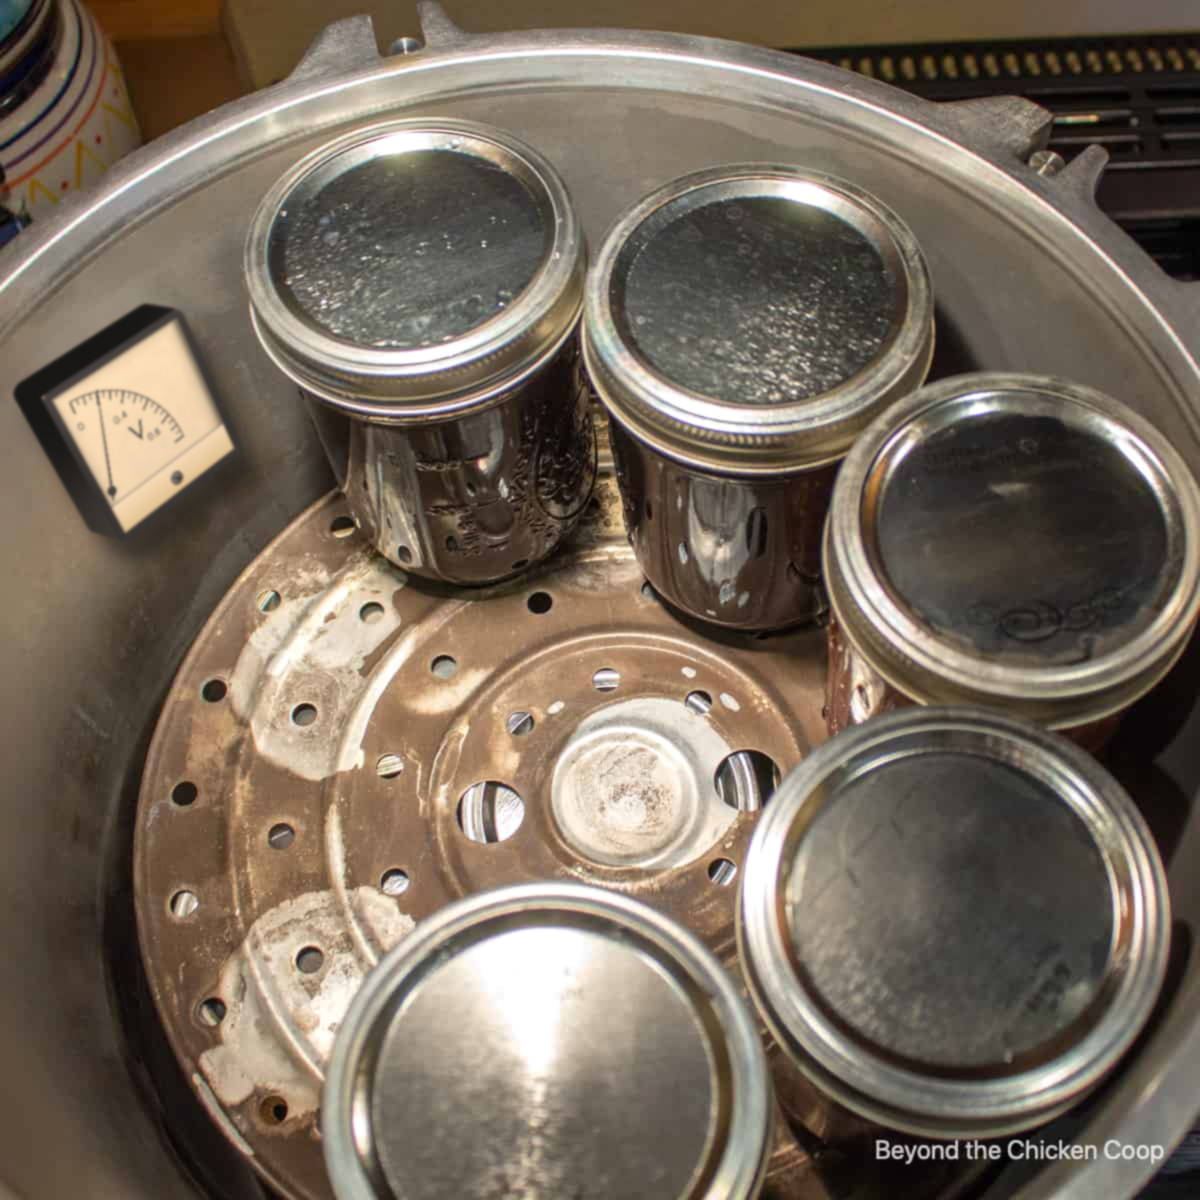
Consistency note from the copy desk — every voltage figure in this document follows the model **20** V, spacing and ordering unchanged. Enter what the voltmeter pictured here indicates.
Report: **0.2** V
